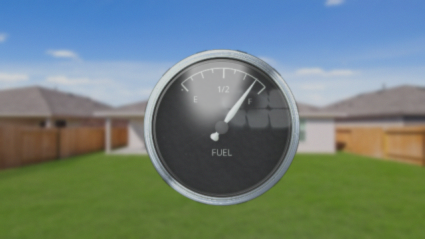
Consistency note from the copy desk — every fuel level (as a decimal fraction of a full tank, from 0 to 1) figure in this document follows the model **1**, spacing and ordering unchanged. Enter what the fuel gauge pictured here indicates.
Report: **0.875**
